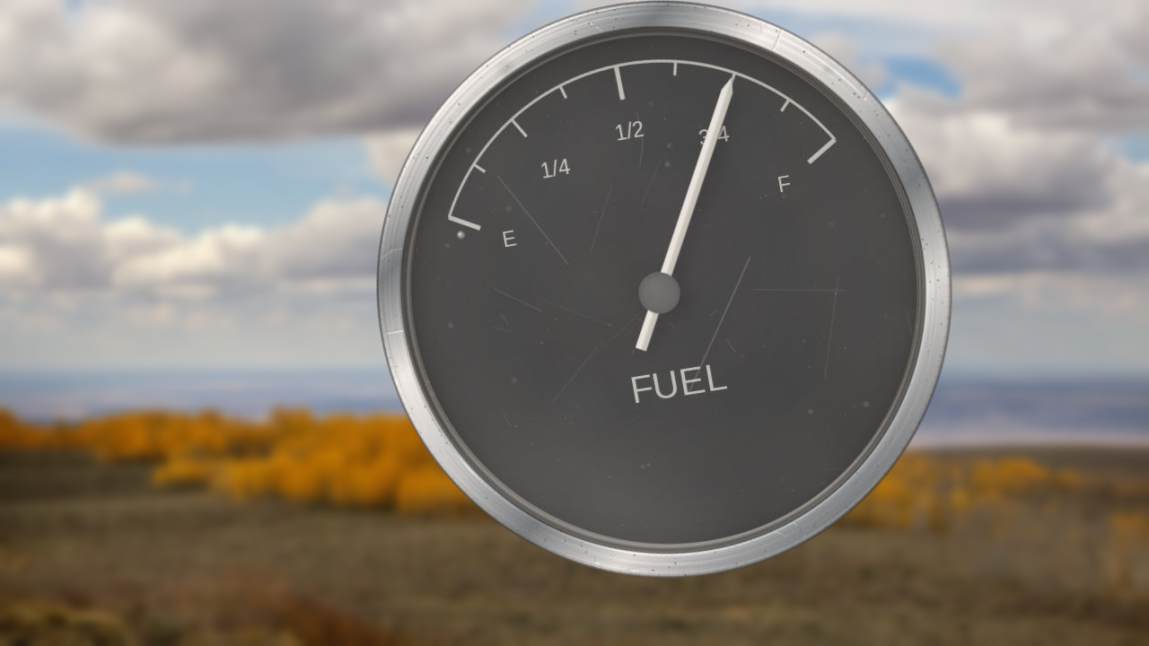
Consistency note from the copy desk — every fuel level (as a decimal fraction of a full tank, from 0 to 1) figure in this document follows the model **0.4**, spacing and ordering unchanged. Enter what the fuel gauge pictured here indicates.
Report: **0.75**
